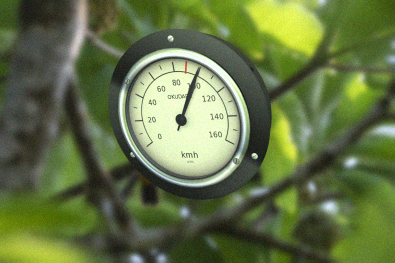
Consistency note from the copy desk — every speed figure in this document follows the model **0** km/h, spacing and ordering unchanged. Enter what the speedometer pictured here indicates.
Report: **100** km/h
